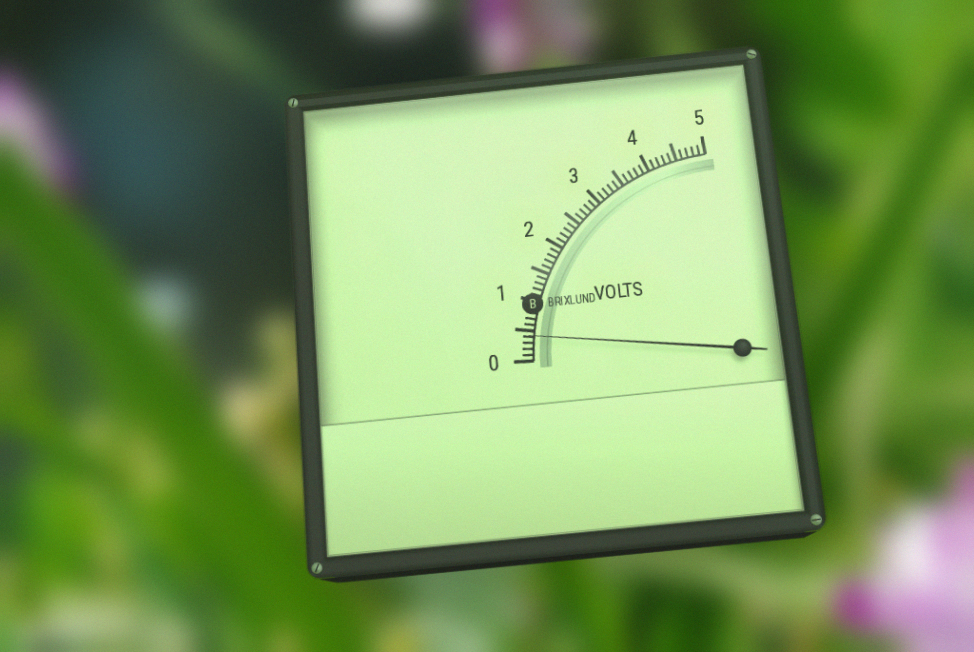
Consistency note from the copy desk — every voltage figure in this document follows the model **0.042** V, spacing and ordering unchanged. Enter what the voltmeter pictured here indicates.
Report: **0.4** V
